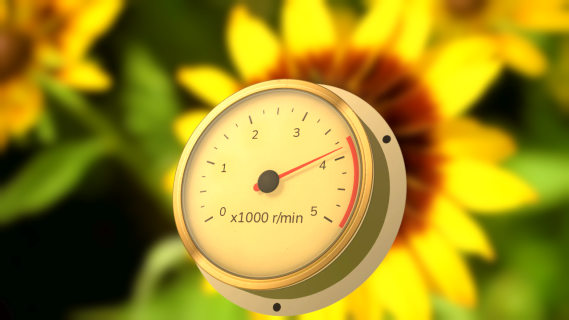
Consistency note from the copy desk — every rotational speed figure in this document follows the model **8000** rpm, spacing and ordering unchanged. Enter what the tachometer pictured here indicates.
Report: **3875** rpm
